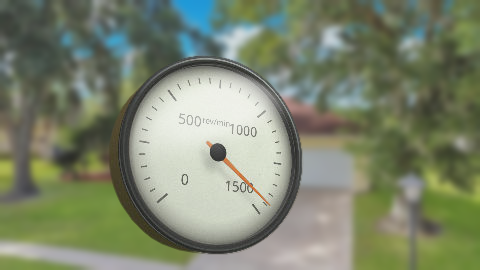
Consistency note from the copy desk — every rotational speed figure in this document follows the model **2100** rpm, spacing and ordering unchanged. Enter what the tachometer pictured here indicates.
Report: **1450** rpm
